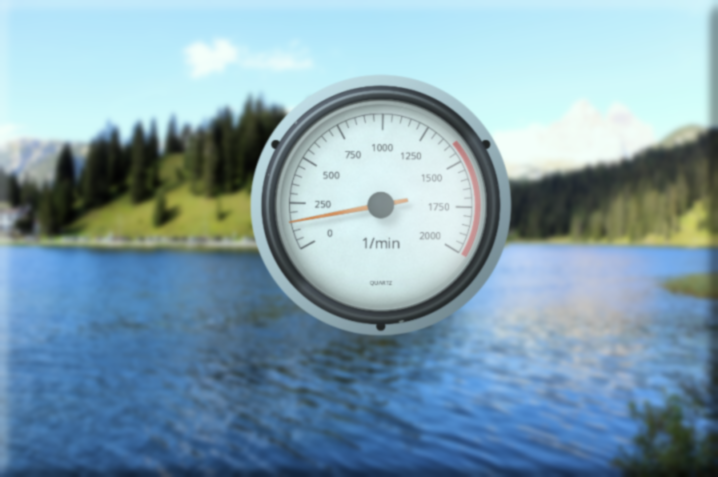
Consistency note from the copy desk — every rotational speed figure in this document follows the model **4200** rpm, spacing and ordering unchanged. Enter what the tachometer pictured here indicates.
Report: **150** rpm
